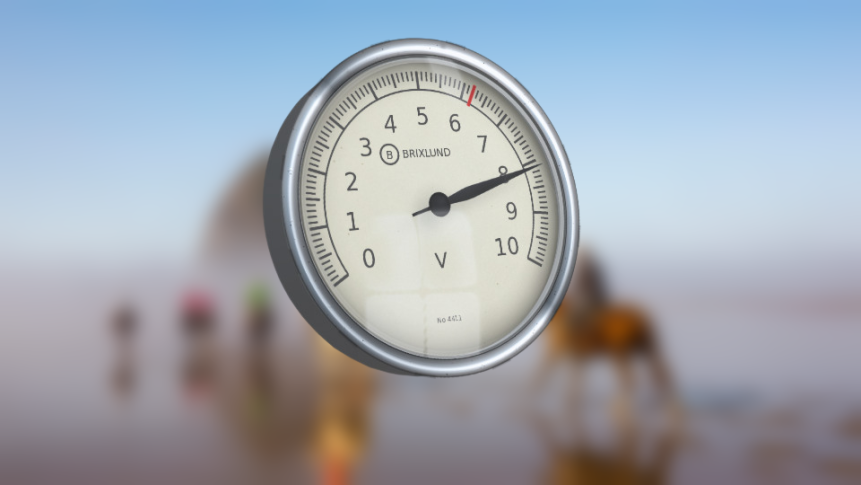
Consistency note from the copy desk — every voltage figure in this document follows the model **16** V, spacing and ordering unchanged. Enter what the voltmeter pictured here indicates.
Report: **8.1** V
